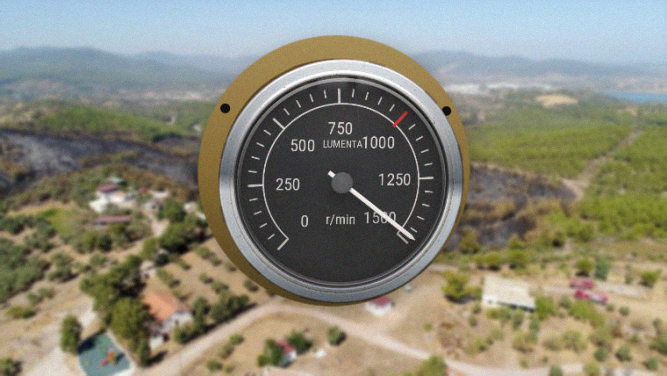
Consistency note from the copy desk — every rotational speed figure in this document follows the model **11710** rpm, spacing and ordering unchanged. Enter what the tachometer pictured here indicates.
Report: **1475** rpm
